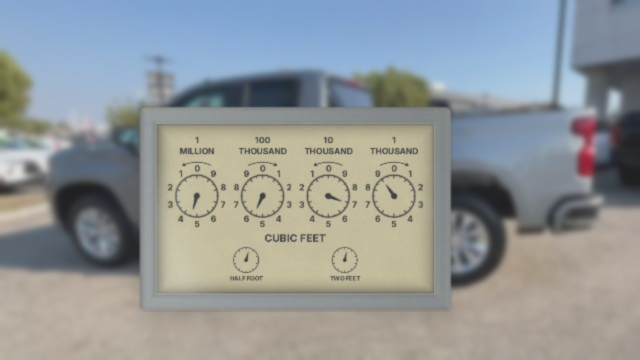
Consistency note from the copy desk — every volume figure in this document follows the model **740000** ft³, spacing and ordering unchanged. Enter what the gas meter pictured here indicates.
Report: **456900** ft³
